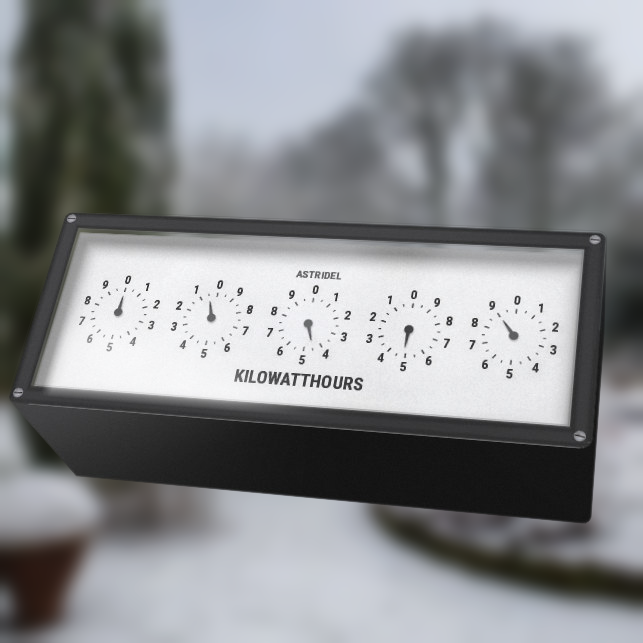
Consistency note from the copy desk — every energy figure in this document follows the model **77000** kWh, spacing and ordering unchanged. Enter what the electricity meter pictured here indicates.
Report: **449** kWh
